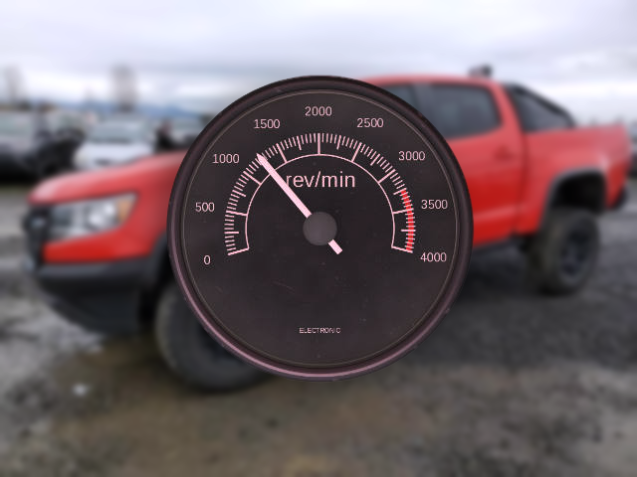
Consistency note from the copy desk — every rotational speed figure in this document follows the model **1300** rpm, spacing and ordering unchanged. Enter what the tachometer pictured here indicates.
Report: **1250** rpm
